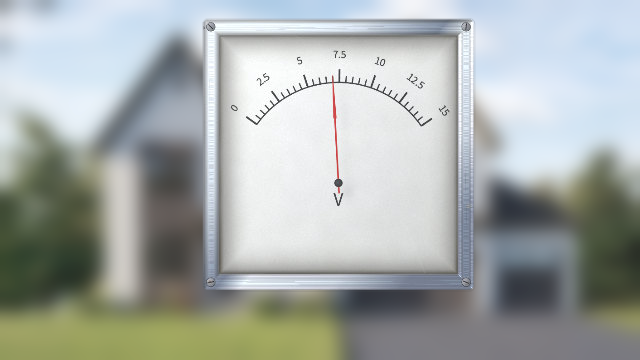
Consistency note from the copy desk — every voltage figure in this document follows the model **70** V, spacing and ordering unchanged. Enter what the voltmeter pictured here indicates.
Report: **7** V
